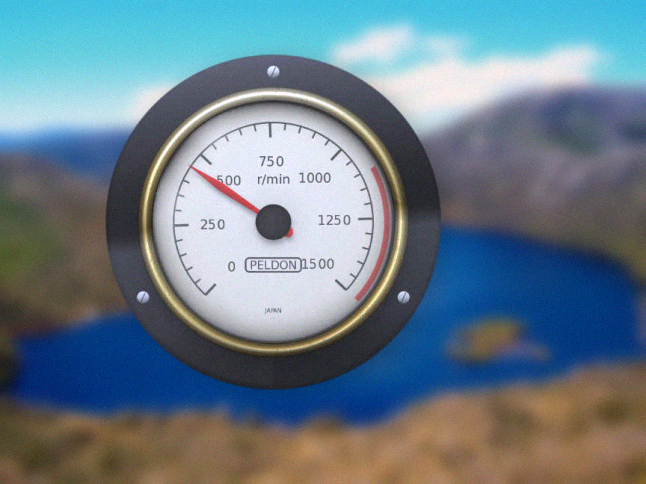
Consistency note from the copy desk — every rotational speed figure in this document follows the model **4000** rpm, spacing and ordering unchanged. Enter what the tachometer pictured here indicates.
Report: **450** rpm
